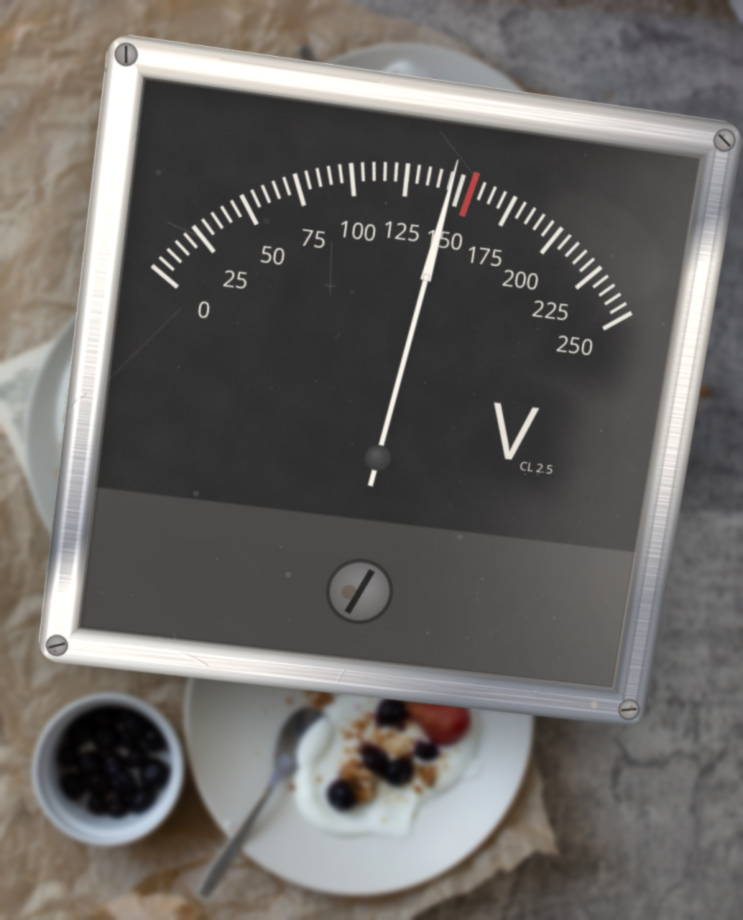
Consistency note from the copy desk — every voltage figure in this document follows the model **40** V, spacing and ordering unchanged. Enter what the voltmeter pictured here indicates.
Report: **145** V
